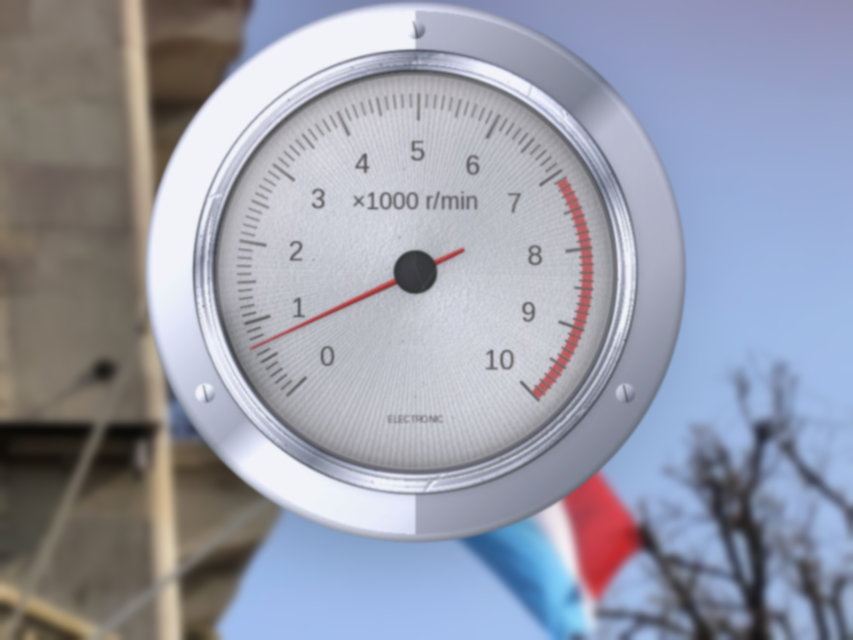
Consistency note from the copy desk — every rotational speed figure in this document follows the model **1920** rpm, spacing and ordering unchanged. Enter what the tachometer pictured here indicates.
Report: **700** rpm
